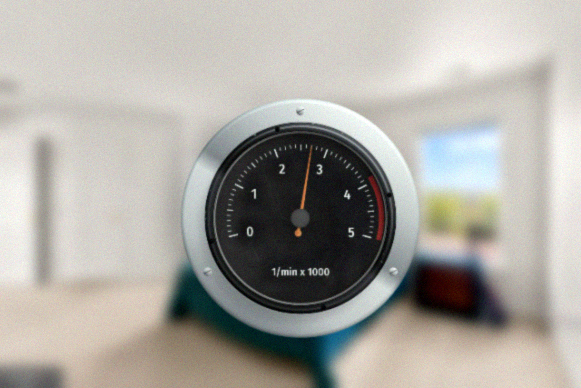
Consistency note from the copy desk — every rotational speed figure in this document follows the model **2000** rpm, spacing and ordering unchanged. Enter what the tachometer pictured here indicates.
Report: **2700** rpm
